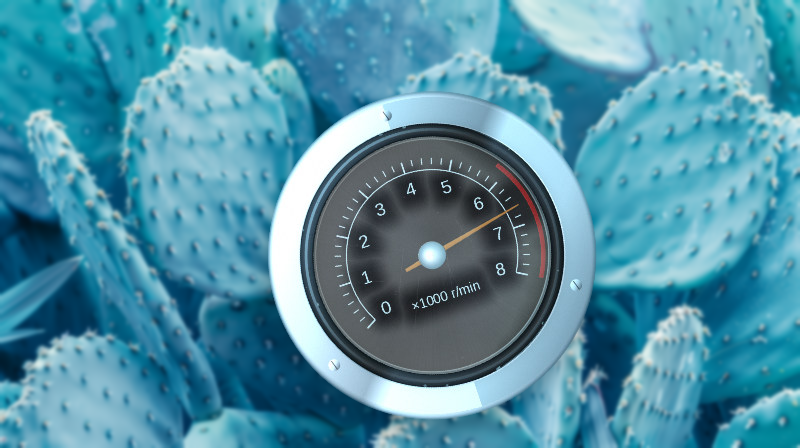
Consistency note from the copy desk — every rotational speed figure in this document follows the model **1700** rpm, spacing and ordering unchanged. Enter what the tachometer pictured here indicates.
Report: **6600** rpm
